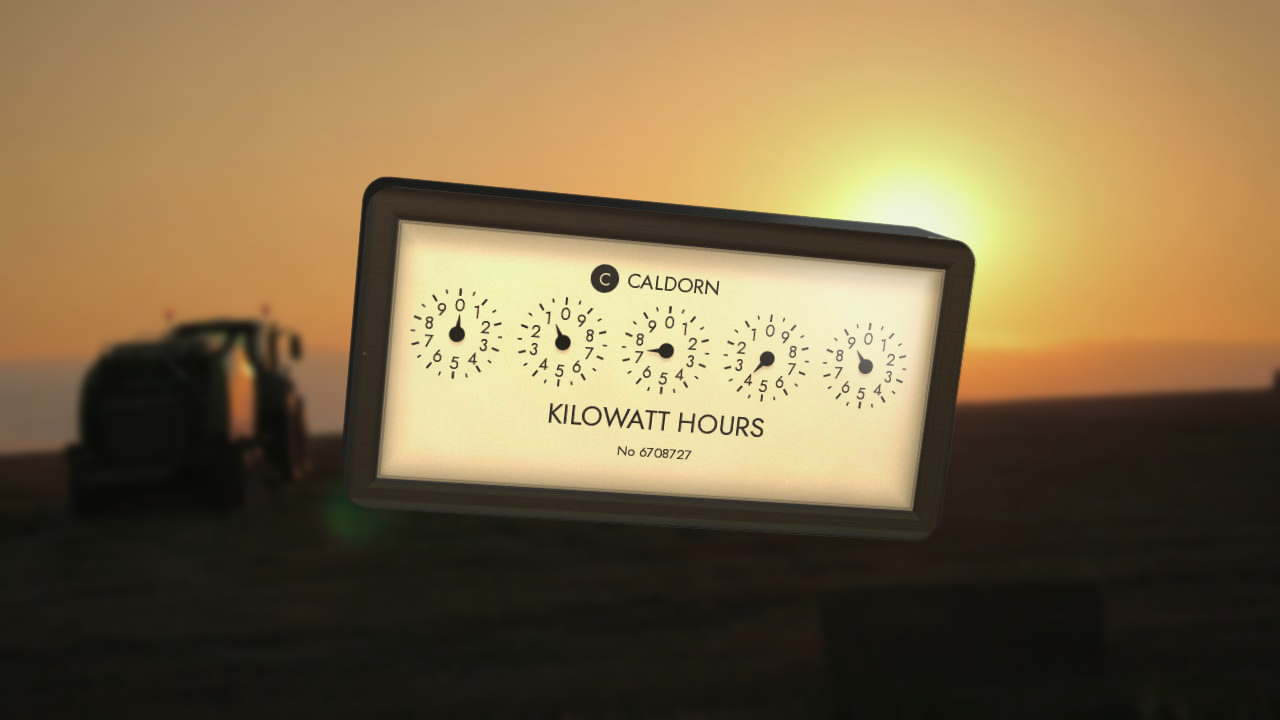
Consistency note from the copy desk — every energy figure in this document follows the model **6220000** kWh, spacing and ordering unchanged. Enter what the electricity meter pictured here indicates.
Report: **739** kWh
